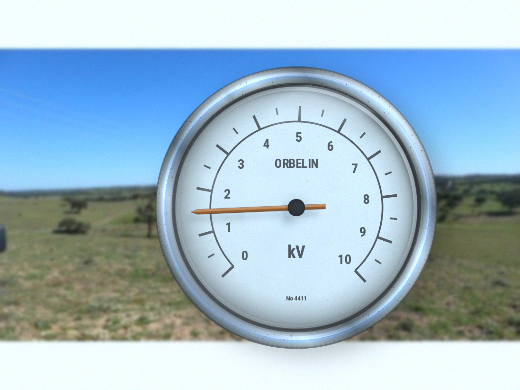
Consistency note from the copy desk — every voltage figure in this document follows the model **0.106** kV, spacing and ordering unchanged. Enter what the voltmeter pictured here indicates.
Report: **1.5** kV
